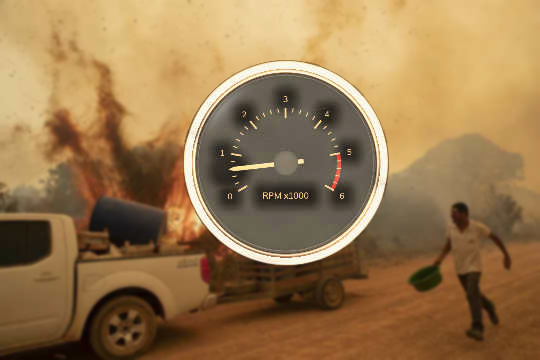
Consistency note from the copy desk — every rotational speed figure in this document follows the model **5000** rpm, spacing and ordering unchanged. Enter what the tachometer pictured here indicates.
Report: **600** rpm
